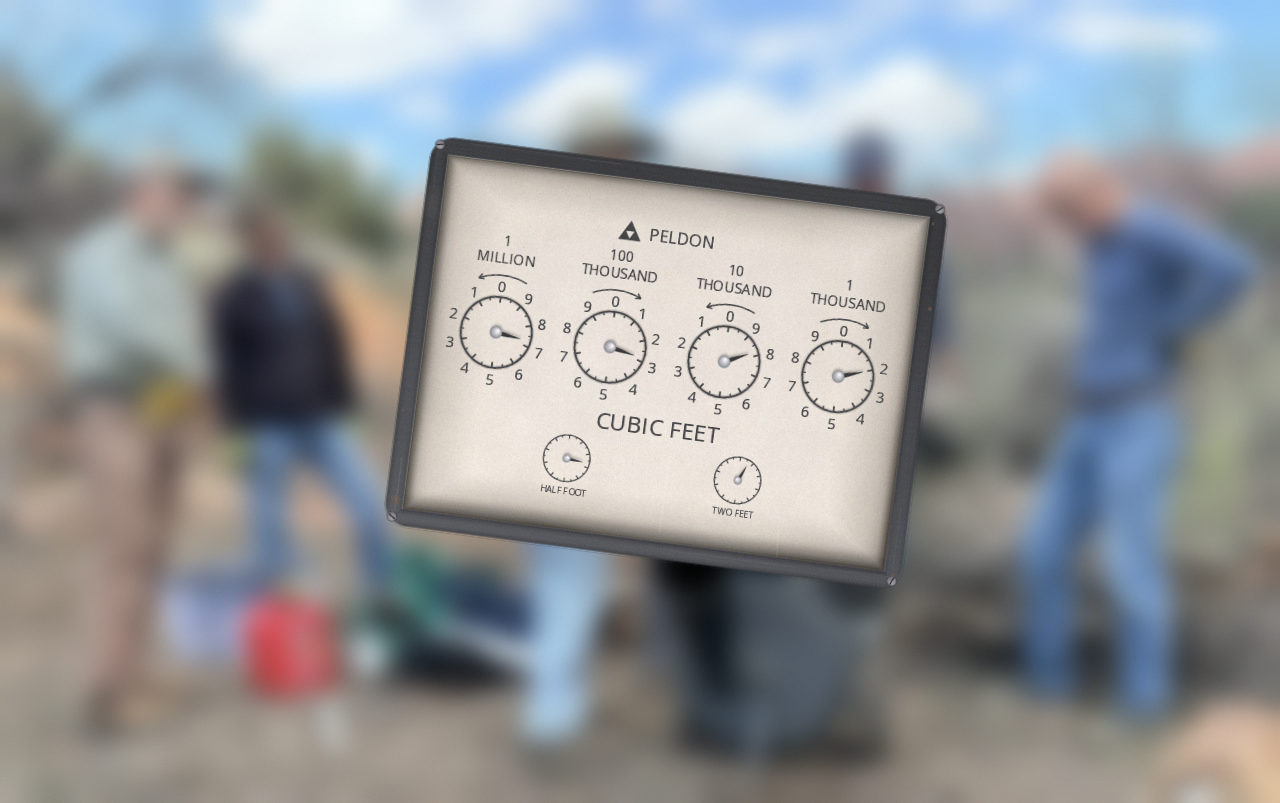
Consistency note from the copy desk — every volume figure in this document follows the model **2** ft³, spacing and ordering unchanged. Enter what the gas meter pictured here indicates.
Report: **728200** ft³
